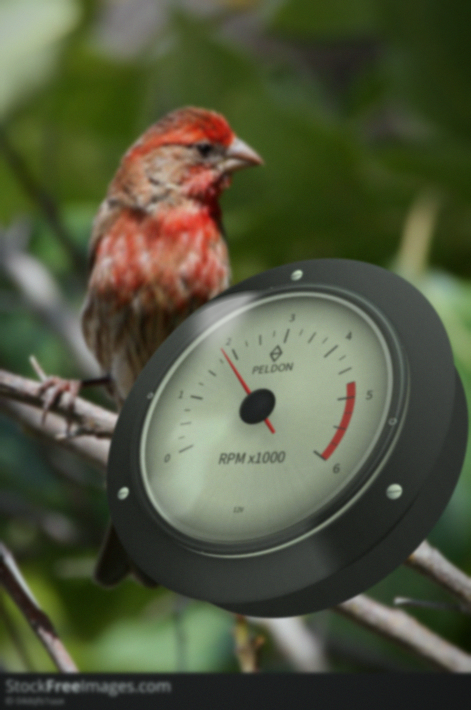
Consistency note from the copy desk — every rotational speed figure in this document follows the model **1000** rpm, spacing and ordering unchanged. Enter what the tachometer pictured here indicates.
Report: **1875** rpm
